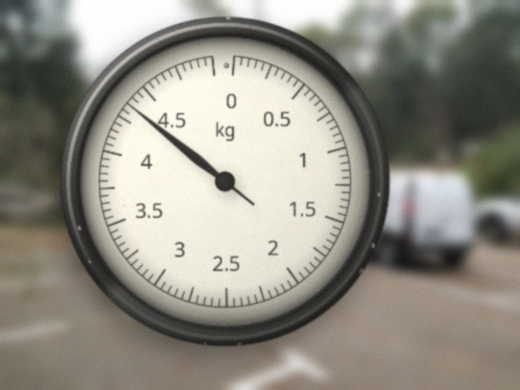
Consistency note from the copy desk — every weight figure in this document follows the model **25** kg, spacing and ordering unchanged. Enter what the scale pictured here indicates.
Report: **4.35** kg
